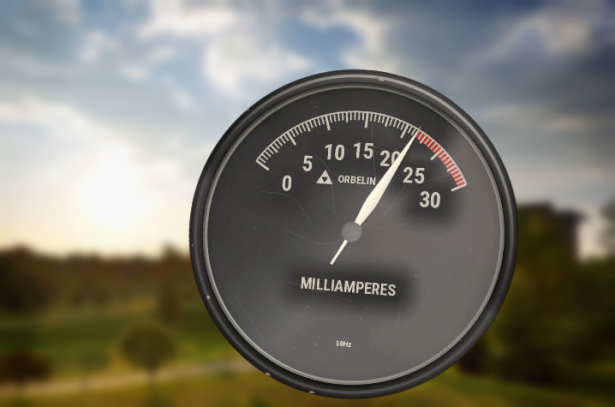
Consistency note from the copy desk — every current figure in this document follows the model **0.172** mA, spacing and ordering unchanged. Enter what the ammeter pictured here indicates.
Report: **21.5** mA
